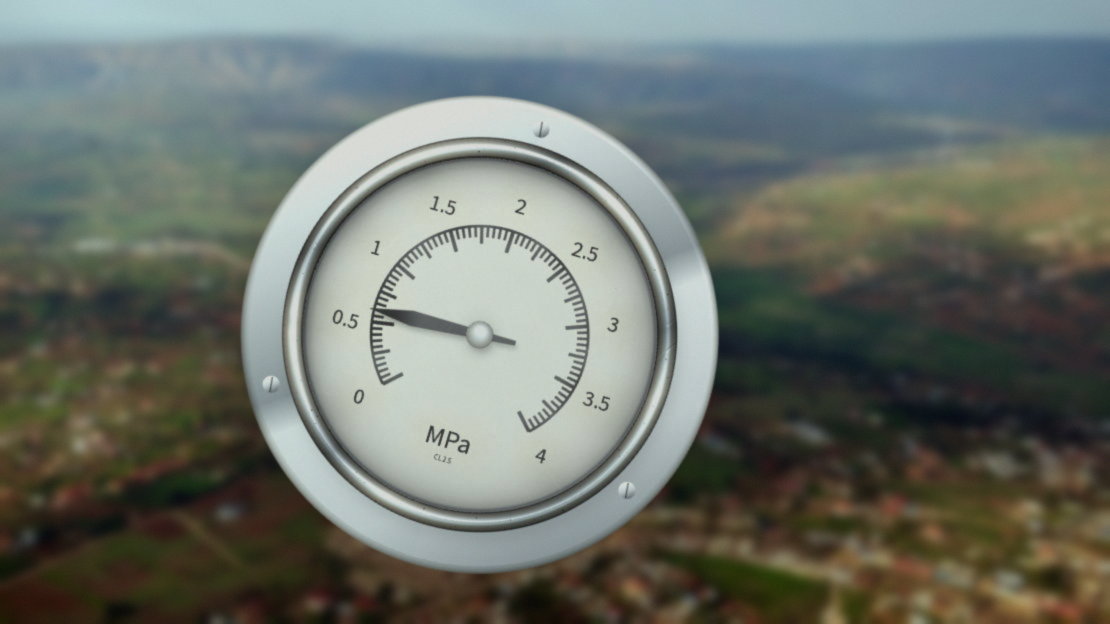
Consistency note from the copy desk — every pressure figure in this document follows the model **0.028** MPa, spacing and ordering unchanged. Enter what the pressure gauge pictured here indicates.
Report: **0.6** MPa
